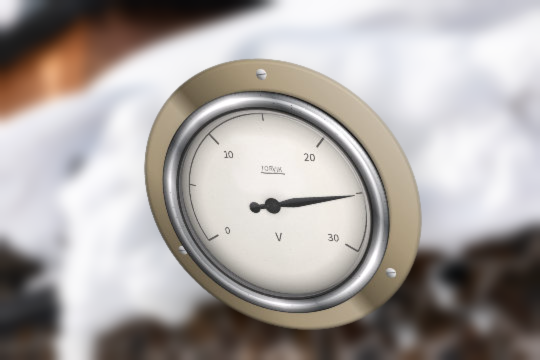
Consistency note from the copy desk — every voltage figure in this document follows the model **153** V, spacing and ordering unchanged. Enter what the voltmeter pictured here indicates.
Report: **25** V
